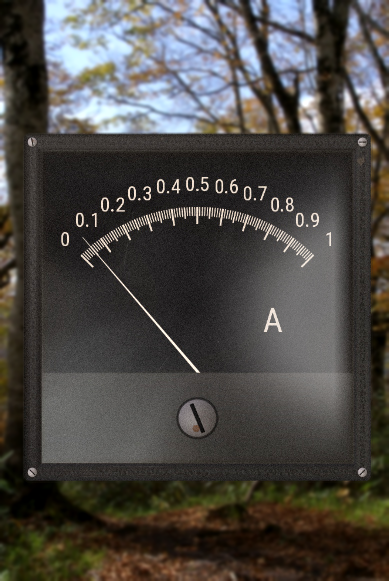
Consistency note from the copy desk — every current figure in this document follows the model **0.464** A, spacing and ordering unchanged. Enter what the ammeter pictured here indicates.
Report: **0.05** A
